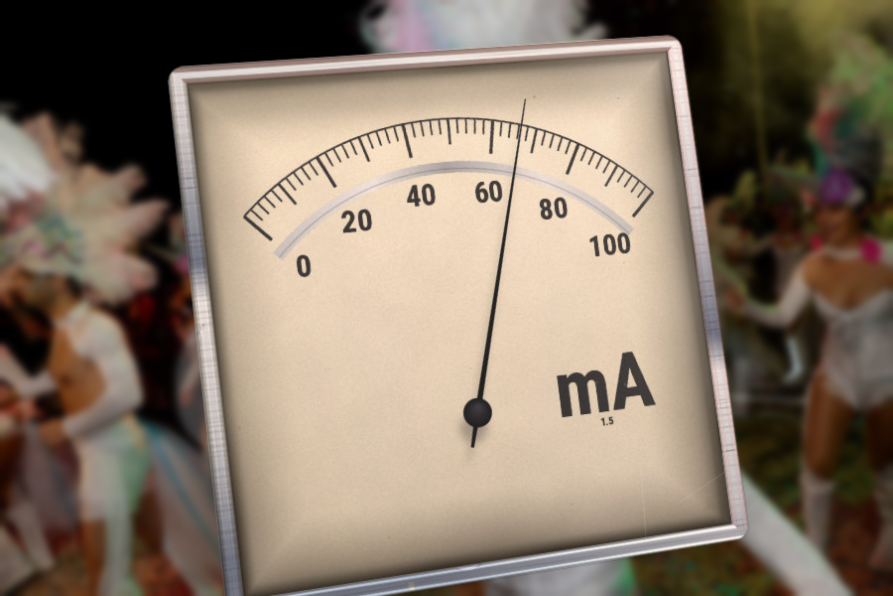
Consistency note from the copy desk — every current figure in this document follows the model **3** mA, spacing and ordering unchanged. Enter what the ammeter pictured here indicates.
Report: **66** mA
